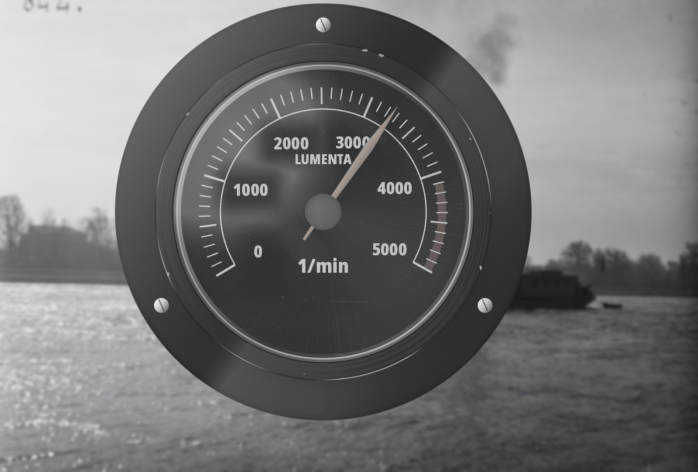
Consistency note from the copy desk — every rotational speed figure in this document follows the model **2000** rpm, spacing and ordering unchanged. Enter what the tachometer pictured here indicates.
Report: **3250** rpm
